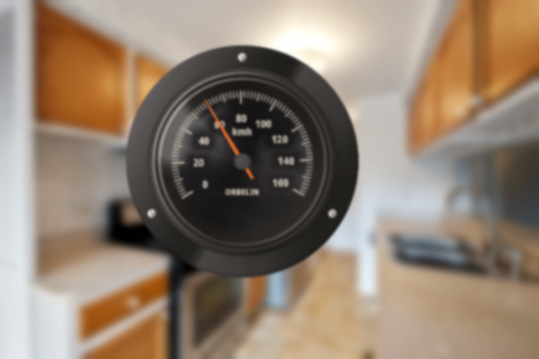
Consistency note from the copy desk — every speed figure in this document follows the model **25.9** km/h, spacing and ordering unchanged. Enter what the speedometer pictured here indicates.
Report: **60** km/h
